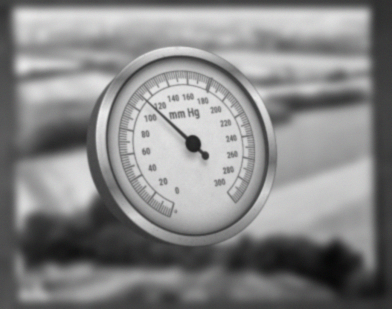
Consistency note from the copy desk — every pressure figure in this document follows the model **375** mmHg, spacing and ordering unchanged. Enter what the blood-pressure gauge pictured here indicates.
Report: **110** mmHg
